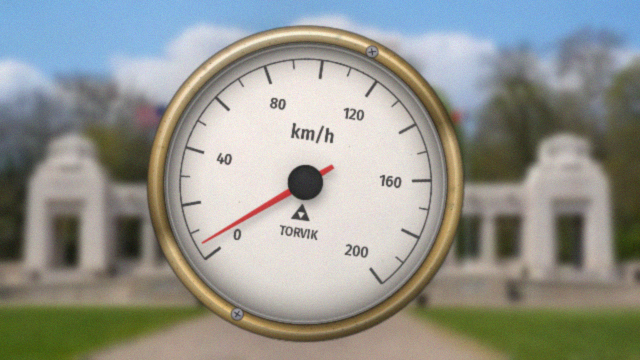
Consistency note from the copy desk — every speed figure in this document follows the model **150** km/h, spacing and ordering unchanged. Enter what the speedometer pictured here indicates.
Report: **5** km/h
